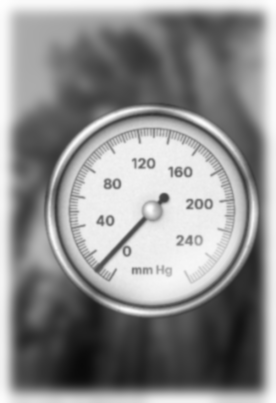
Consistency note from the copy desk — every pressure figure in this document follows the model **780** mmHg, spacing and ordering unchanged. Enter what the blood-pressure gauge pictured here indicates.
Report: **10** mmHg
